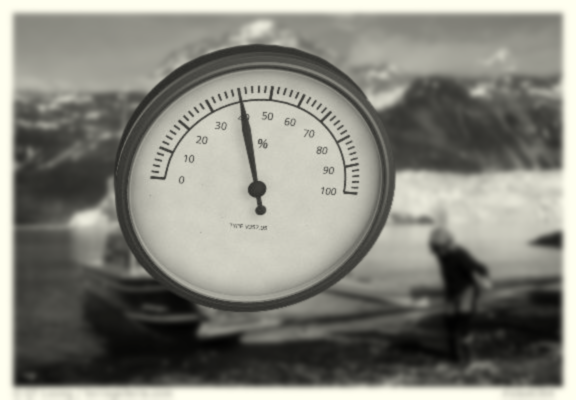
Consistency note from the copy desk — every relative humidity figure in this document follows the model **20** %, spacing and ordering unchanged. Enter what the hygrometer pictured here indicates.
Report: **40** %
